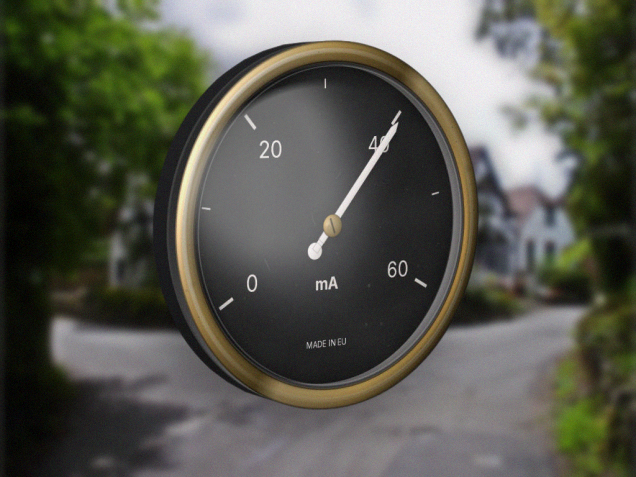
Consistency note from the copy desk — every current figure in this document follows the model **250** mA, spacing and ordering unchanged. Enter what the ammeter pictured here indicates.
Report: **40** mA
